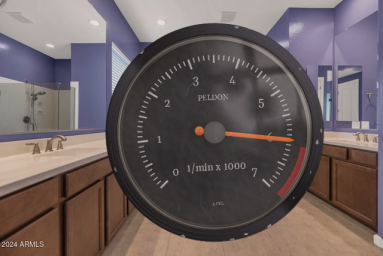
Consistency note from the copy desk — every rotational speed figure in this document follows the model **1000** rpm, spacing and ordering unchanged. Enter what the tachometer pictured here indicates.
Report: **6000** rpm
